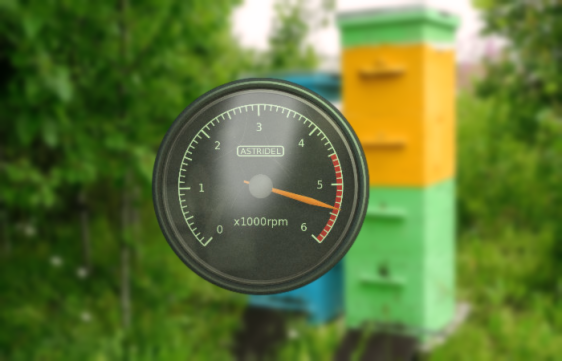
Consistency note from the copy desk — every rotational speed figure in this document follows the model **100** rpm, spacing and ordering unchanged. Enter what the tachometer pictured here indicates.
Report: **5400** rpm
